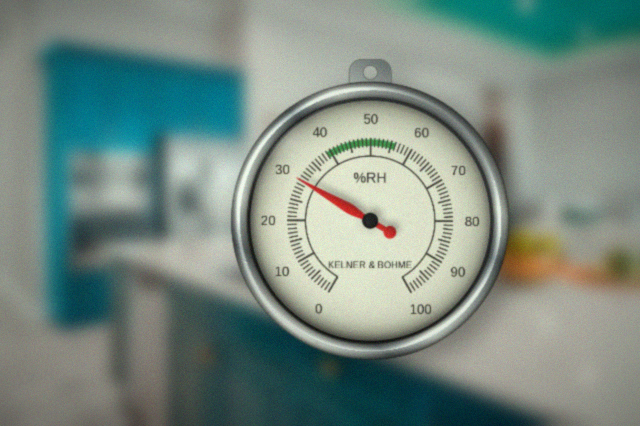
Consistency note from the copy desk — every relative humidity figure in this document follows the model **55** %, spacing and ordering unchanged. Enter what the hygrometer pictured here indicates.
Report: **30** %
